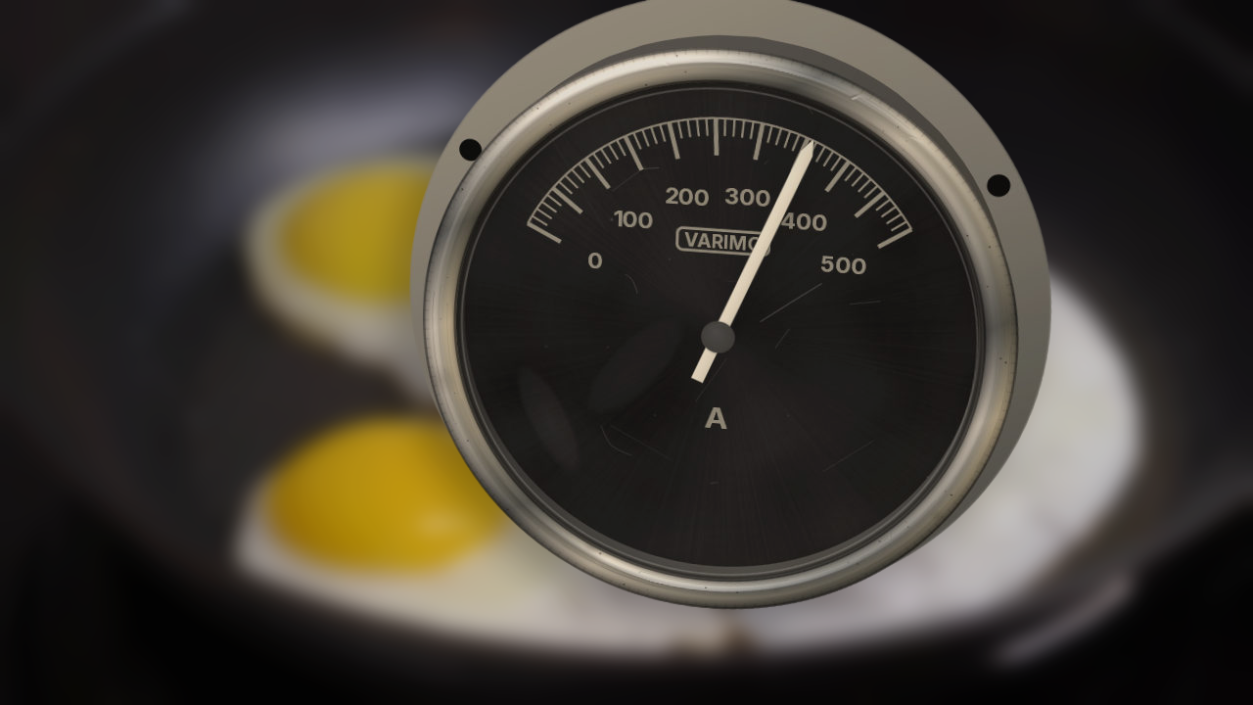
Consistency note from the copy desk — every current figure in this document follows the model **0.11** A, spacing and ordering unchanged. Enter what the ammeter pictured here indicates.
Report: **355** A
